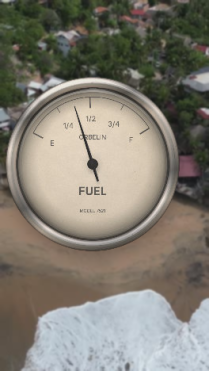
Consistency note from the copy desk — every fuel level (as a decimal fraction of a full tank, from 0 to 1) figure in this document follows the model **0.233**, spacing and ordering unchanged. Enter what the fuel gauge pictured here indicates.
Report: **0.375**
